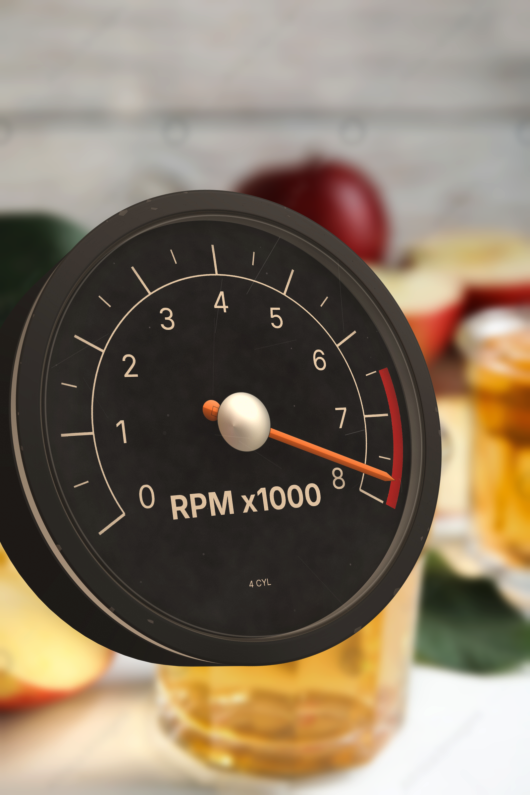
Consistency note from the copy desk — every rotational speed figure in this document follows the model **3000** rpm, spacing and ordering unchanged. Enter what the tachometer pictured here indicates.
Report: **7750** rpm
